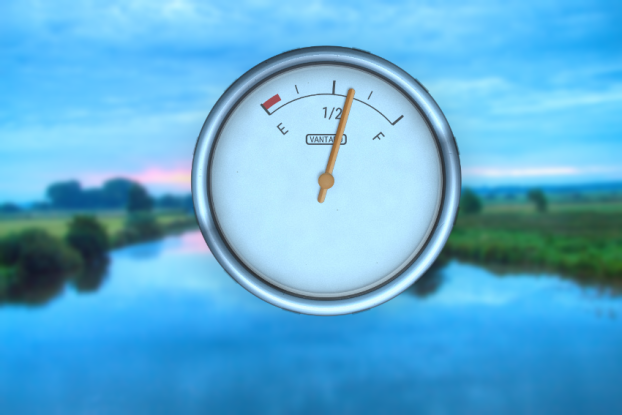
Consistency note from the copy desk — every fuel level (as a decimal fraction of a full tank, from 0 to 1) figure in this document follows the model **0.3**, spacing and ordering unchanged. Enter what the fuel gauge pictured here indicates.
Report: **0.625**
